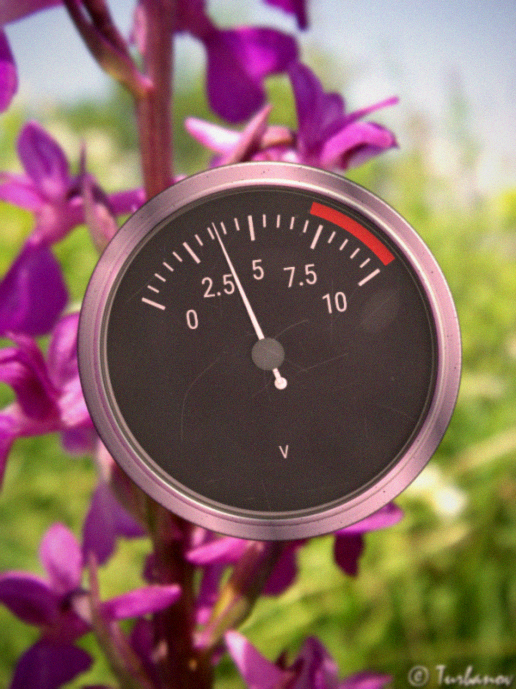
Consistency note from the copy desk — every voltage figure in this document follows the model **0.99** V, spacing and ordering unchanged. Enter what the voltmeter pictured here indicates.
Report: **3.75** V
